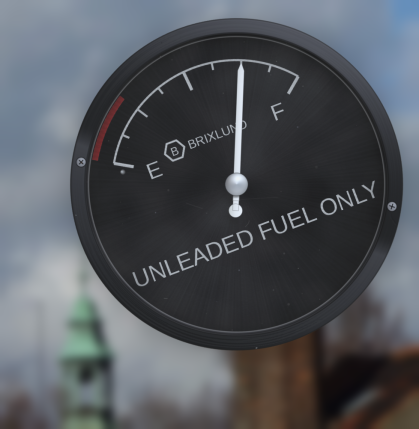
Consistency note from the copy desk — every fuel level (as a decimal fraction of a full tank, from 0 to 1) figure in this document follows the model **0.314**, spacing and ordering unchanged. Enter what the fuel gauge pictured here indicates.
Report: **0.75**
